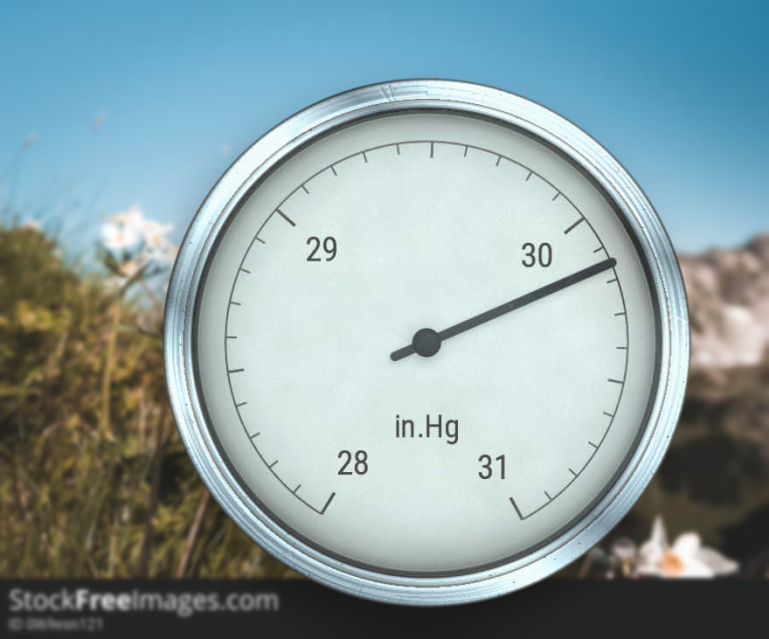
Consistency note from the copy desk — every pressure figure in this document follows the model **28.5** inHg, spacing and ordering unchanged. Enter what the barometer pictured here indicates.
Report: **30.15** inHg
